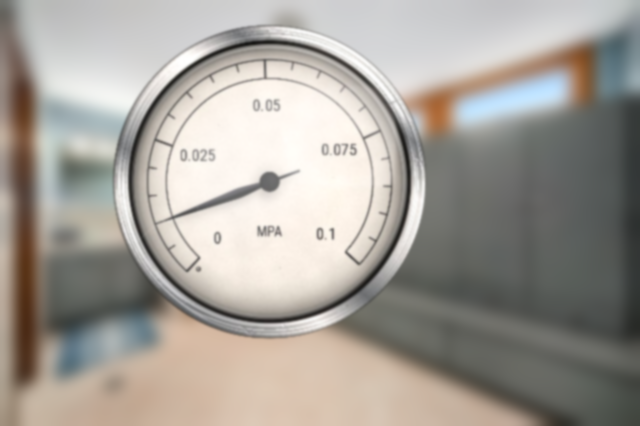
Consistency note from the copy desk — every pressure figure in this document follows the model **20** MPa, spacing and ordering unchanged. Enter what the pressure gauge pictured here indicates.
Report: **0.01** MPa
